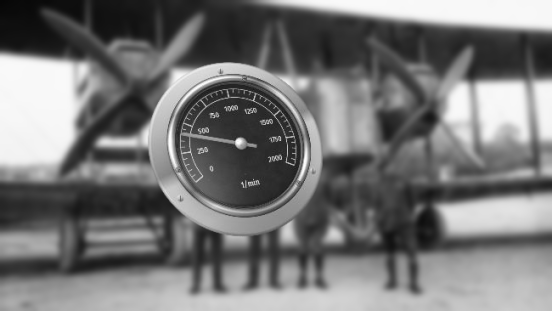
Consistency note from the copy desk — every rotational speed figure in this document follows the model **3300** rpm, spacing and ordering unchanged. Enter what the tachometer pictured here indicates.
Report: **400** rpm
